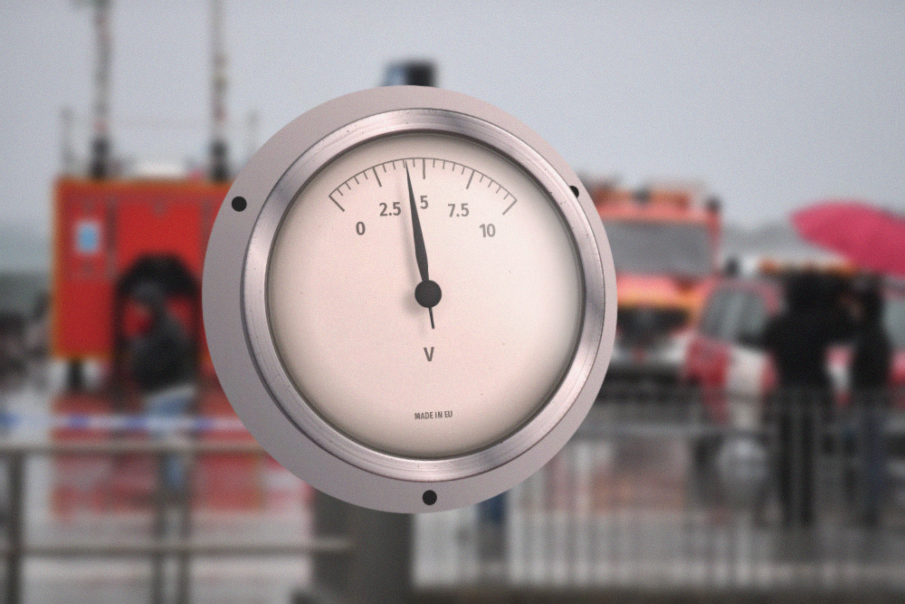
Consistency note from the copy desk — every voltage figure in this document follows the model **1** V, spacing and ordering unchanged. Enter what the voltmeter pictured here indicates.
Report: **4** V
